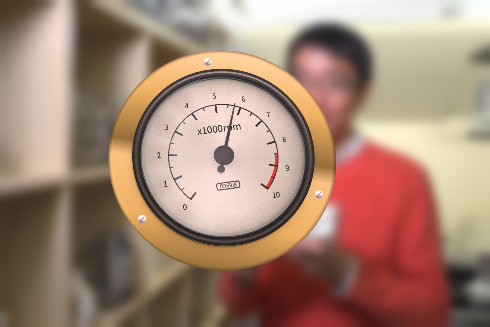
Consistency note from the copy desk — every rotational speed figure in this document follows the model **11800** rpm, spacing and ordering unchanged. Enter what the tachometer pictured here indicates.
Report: **5750** rpm
